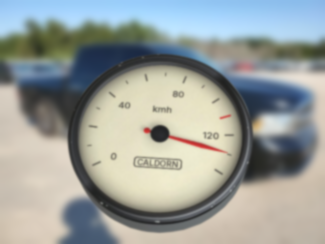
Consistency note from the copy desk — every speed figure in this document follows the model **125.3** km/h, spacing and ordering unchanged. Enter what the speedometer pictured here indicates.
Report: **130** km/h
